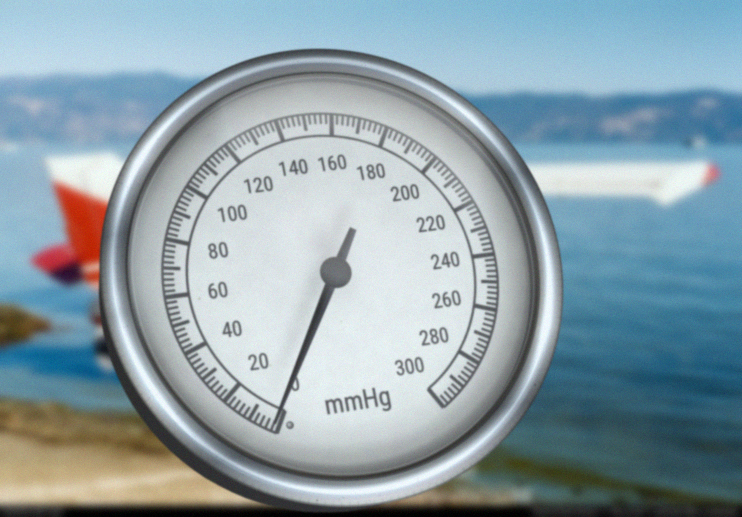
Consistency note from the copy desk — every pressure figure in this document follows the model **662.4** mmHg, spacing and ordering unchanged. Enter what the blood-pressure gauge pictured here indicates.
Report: **2** mmHg
